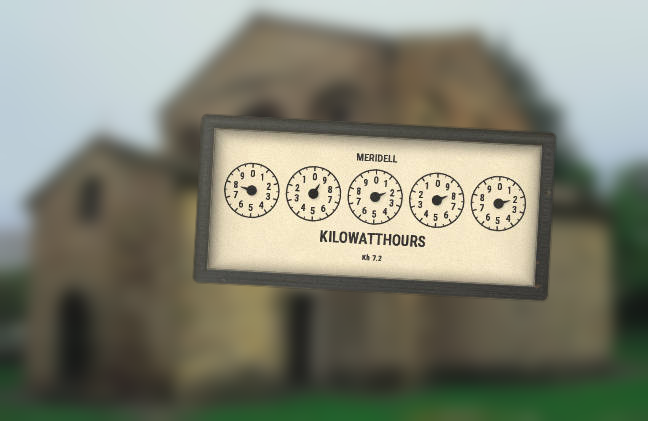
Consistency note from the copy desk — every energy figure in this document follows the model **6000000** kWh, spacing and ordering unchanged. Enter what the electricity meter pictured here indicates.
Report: **79182** kWh
